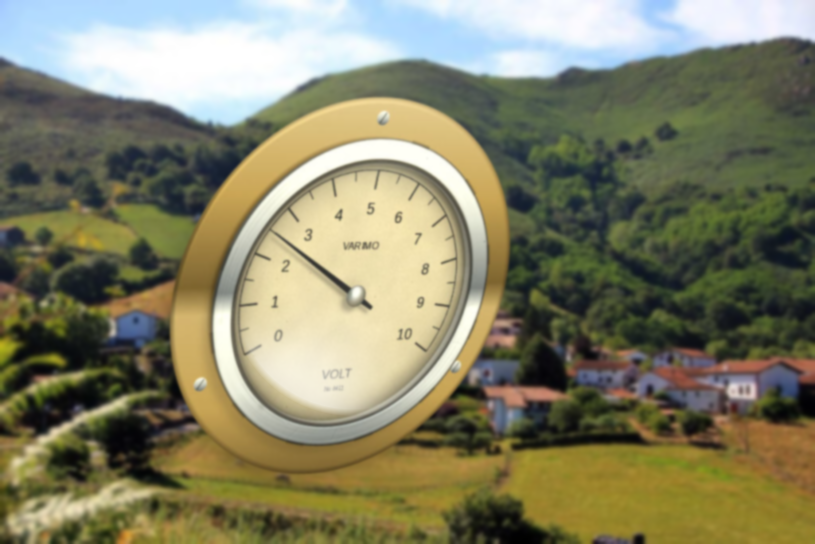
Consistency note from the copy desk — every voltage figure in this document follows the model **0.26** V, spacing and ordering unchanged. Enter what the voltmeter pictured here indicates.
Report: **2.5** V
